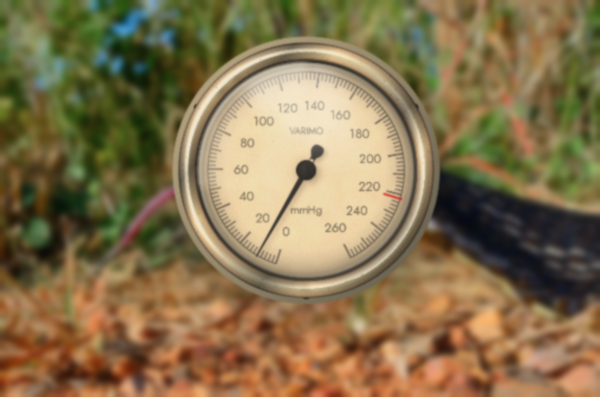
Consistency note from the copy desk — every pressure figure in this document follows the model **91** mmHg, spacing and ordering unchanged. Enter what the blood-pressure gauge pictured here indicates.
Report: **10** mmHg
